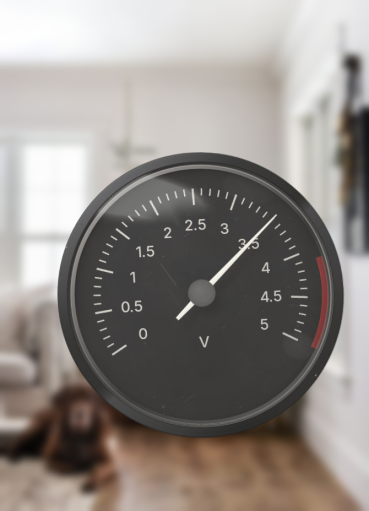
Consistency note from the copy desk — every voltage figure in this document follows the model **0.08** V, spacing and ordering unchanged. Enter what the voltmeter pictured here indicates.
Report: **3.5** V
